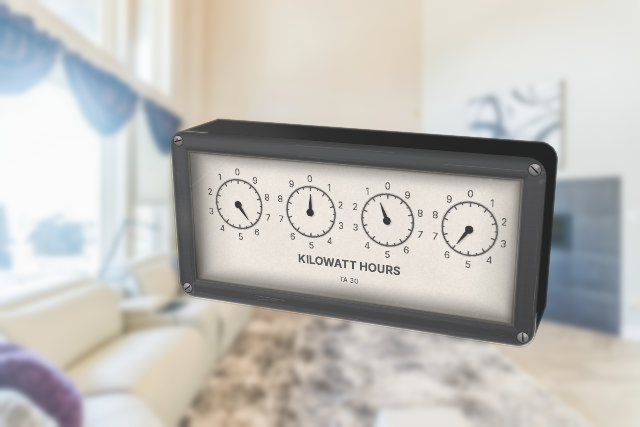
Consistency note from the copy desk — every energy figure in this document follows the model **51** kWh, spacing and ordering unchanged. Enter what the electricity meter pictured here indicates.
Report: **6006** kWh
